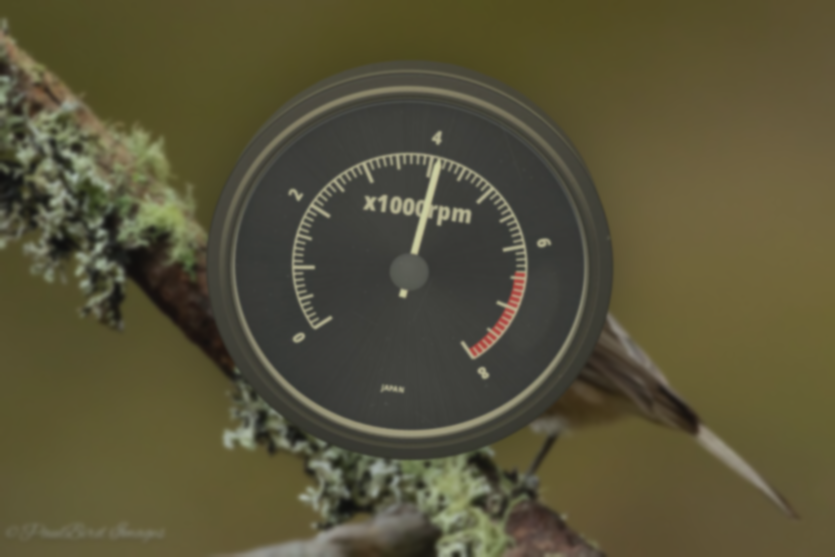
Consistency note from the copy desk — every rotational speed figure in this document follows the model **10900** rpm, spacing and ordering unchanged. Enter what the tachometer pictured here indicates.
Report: **4100** rpm
